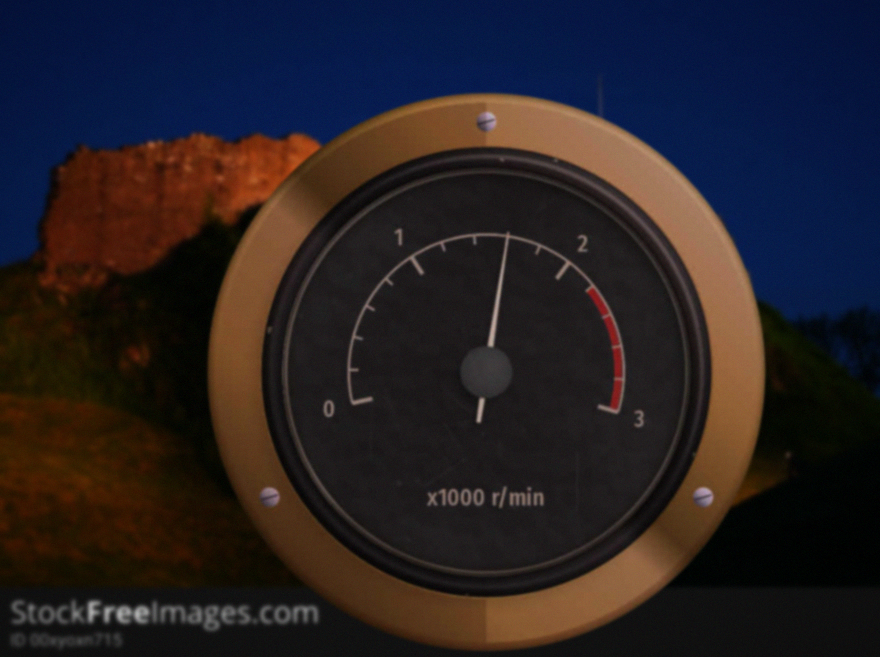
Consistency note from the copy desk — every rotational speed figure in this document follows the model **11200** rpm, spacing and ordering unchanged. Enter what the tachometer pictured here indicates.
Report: **1600** rpm
